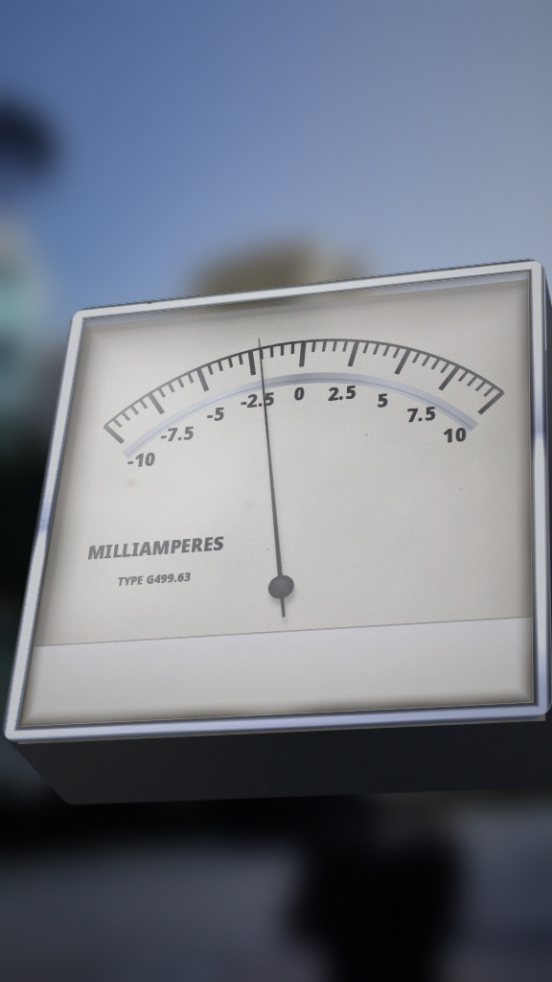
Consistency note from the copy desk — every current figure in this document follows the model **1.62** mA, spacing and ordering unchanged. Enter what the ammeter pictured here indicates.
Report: **-2** mA
